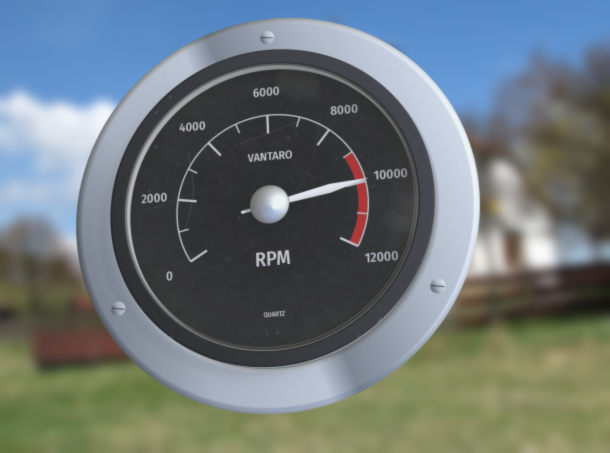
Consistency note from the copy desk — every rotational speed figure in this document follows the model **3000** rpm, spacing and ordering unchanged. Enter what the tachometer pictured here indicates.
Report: **10000** rpm
